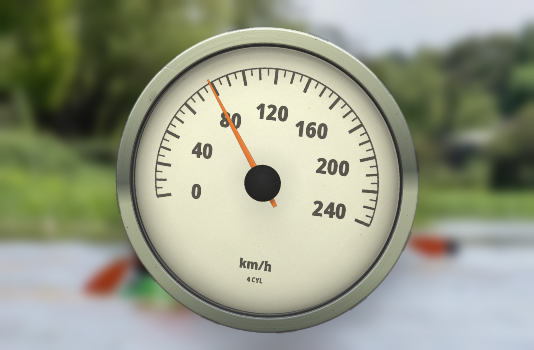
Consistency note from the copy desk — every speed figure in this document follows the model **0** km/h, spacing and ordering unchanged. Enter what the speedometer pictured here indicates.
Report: **80** km/h
